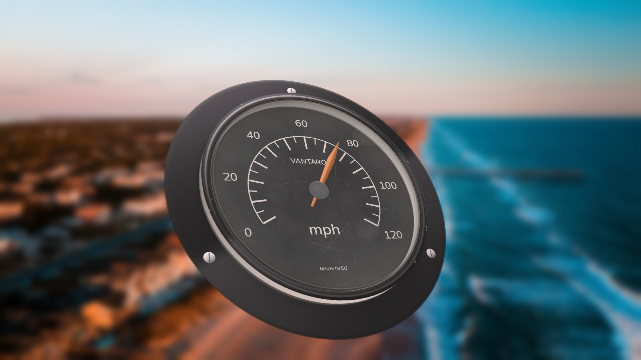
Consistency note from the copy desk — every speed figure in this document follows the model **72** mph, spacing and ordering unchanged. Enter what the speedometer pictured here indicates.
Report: **75** mph
